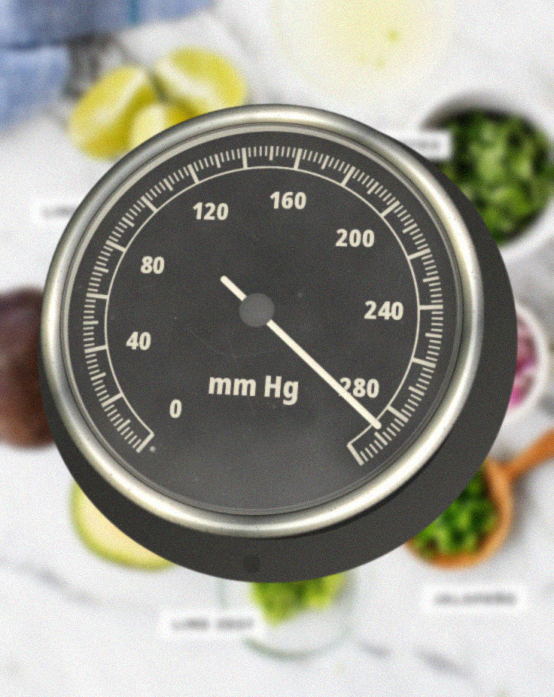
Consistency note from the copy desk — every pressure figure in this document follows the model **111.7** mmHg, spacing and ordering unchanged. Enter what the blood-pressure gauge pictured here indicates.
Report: **288** mmHg
